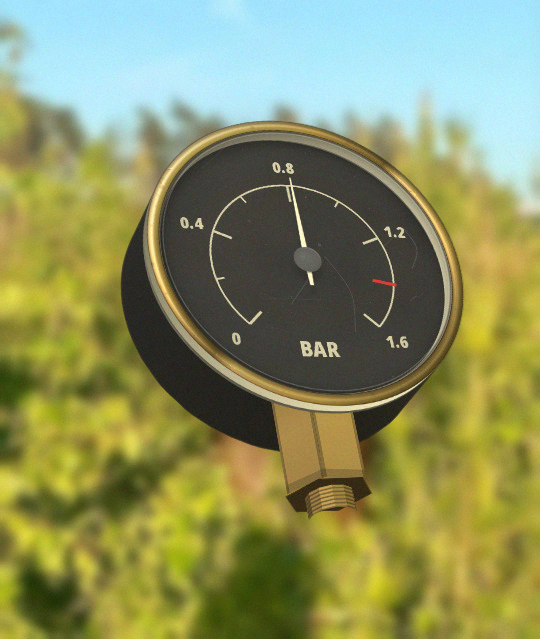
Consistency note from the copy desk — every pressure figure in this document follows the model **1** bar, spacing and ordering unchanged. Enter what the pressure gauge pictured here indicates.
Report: **0.8** bar
